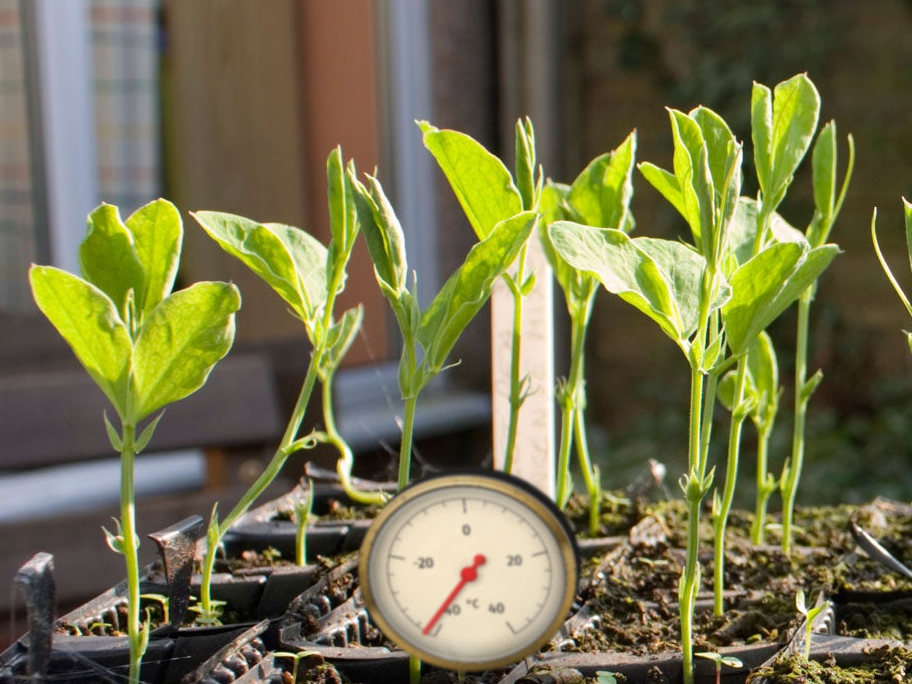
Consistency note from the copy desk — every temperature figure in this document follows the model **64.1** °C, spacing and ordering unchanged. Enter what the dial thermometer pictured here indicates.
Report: **-38** °C
